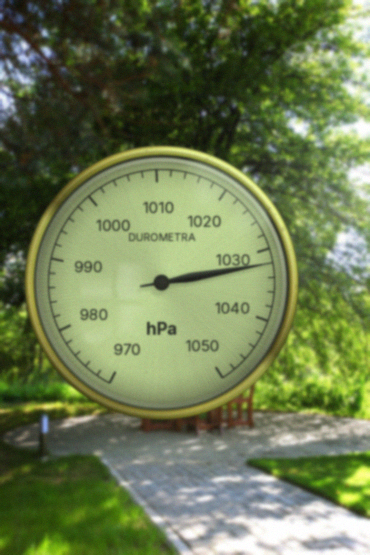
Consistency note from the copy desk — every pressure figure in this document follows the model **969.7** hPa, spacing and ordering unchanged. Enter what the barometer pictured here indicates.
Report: **1032** hPa
